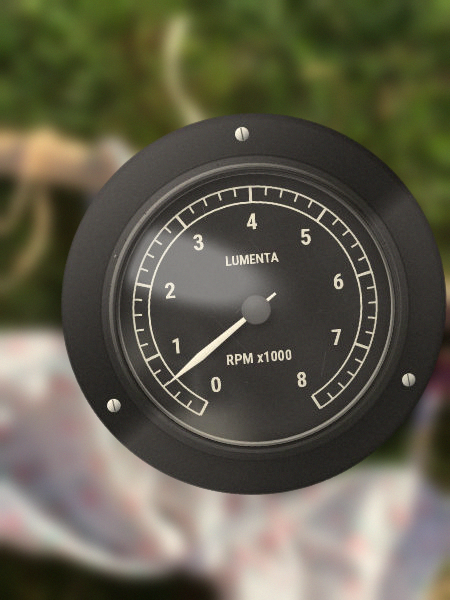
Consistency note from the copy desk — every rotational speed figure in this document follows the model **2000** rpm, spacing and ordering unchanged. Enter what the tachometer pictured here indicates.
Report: **600** rpm
